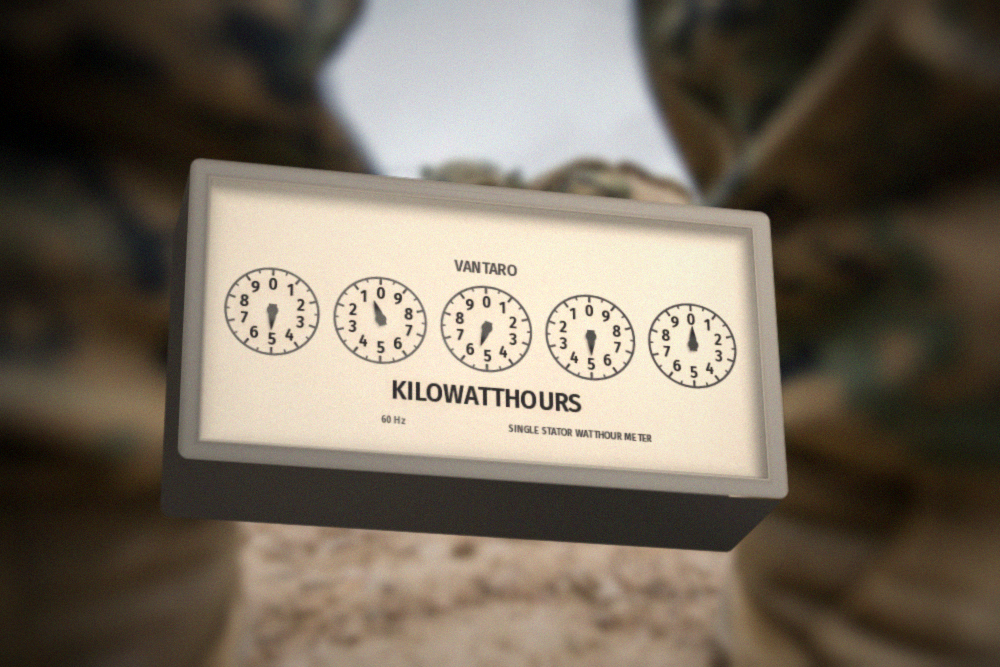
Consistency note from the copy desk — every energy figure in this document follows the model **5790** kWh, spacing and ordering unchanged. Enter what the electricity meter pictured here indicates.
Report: **50550** kWh
